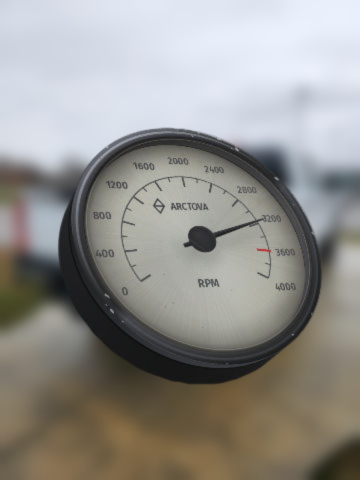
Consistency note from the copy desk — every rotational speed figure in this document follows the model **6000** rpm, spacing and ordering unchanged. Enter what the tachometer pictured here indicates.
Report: **3200** rpm
